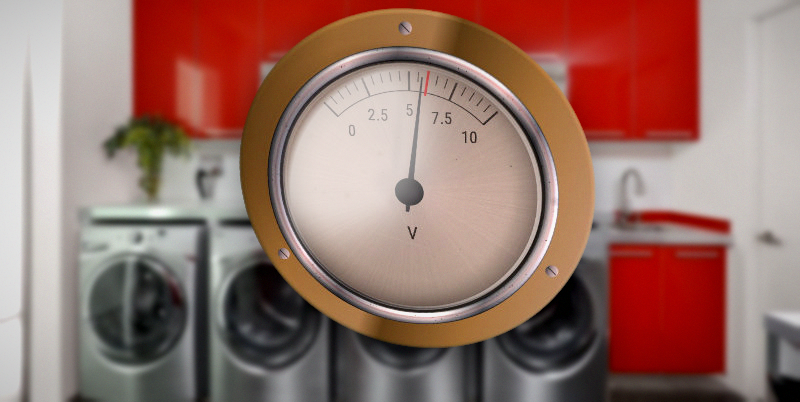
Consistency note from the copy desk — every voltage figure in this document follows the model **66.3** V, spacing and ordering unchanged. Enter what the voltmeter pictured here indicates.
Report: **5.75** V
